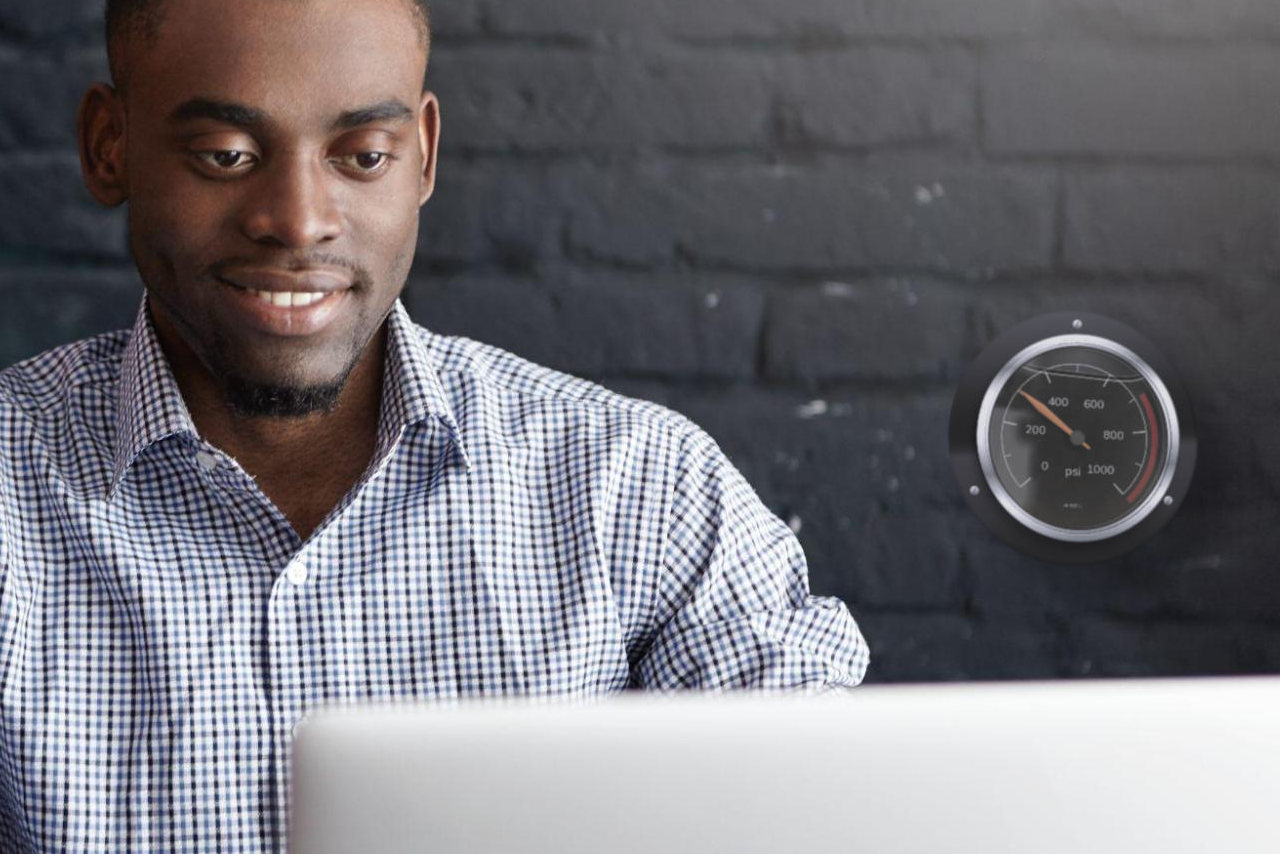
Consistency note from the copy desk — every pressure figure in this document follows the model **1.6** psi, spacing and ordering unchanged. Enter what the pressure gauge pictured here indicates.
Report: **300** psi
